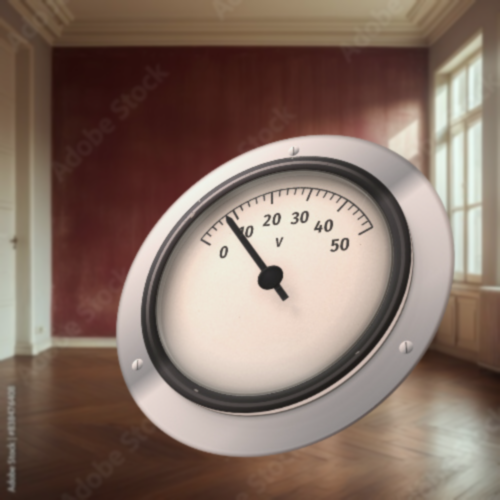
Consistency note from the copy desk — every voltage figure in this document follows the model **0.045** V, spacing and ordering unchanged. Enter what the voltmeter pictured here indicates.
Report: **8** V
